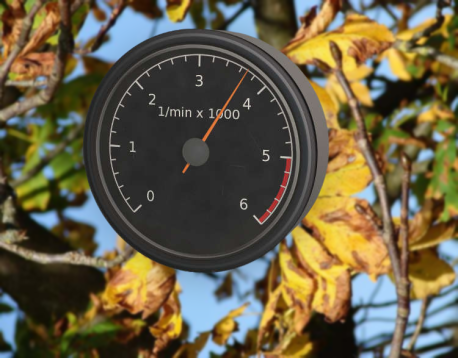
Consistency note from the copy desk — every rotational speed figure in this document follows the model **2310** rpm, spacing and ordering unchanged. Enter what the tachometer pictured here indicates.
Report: **3700** rpm
